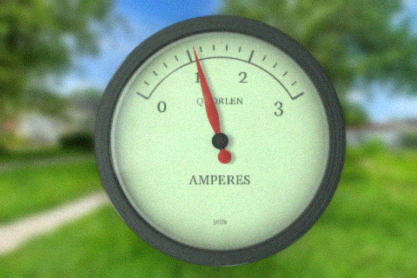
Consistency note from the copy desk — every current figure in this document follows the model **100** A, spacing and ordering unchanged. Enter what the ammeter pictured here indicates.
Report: **1.1** A
